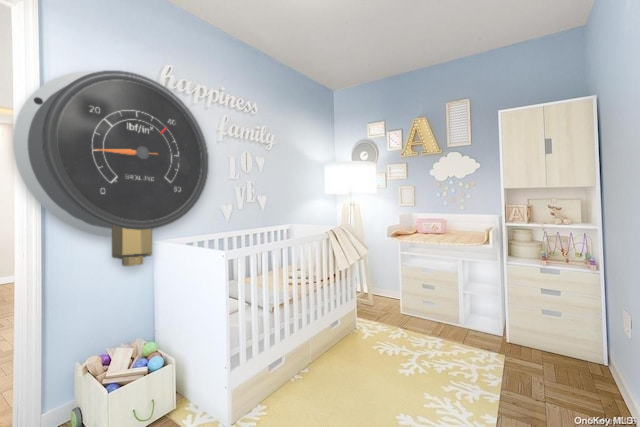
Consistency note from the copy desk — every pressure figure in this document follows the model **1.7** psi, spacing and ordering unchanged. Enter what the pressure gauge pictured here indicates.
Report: **10** psi
